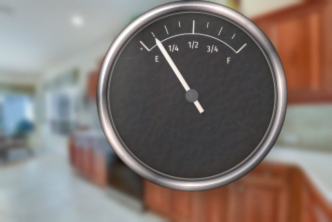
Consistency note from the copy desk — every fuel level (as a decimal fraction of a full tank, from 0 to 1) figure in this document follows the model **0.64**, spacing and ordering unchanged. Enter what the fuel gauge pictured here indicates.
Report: **0.125**
